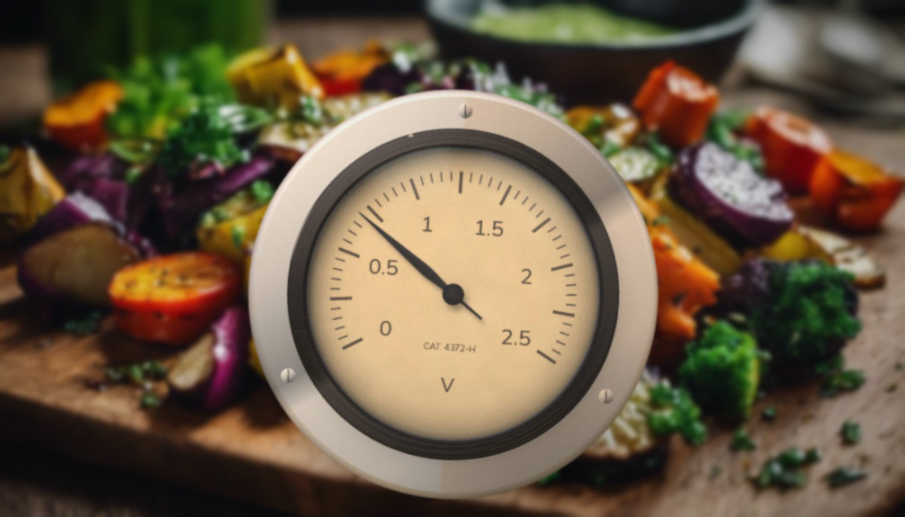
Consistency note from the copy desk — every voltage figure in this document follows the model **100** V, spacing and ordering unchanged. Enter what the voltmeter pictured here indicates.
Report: **0.7** V
